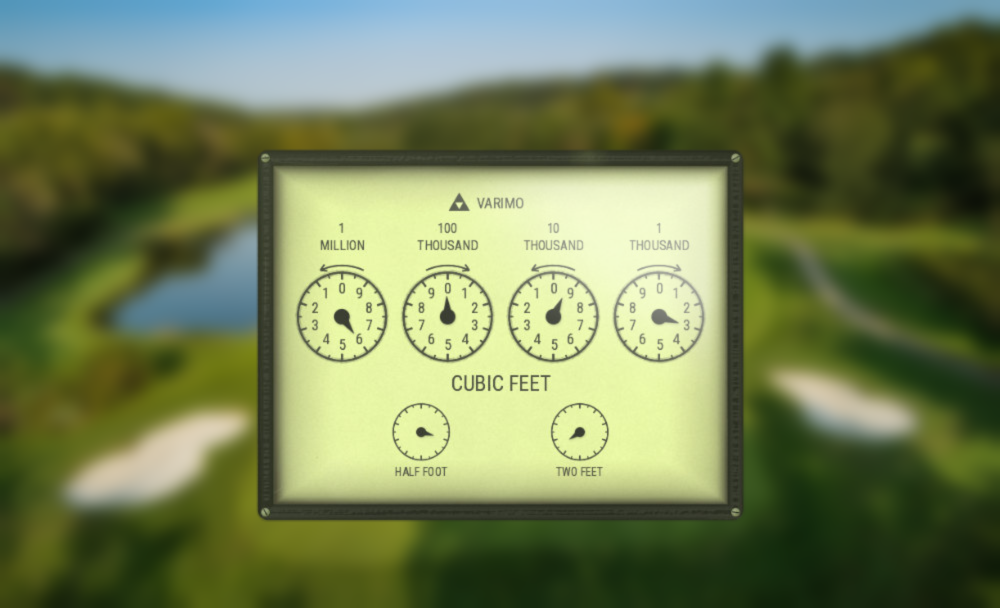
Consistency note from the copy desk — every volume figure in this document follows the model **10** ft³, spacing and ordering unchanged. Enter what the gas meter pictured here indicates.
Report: **599300** ft³
